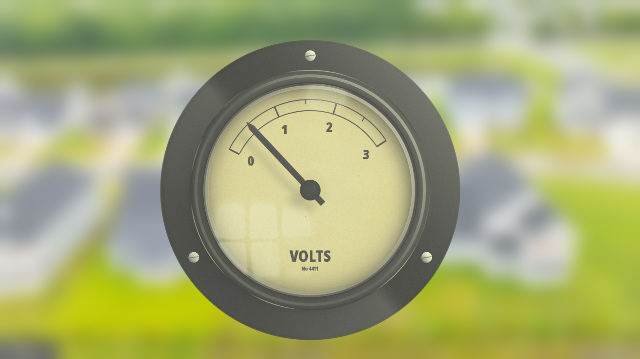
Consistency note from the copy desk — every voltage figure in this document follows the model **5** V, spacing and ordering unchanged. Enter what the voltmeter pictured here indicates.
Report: **0.5** V
